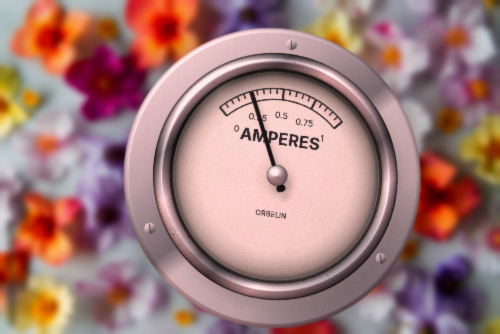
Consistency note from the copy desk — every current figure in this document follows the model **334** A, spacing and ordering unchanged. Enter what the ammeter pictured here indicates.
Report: **0.25** A
